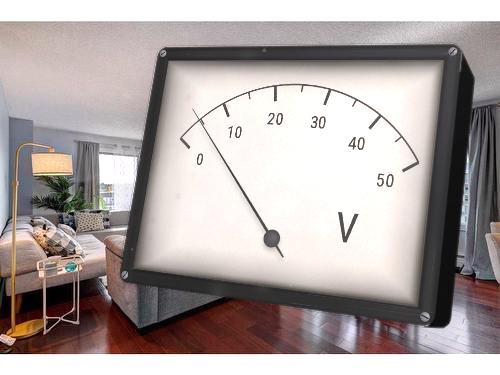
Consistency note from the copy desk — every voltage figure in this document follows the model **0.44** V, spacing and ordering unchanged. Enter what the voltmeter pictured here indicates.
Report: **5** V
